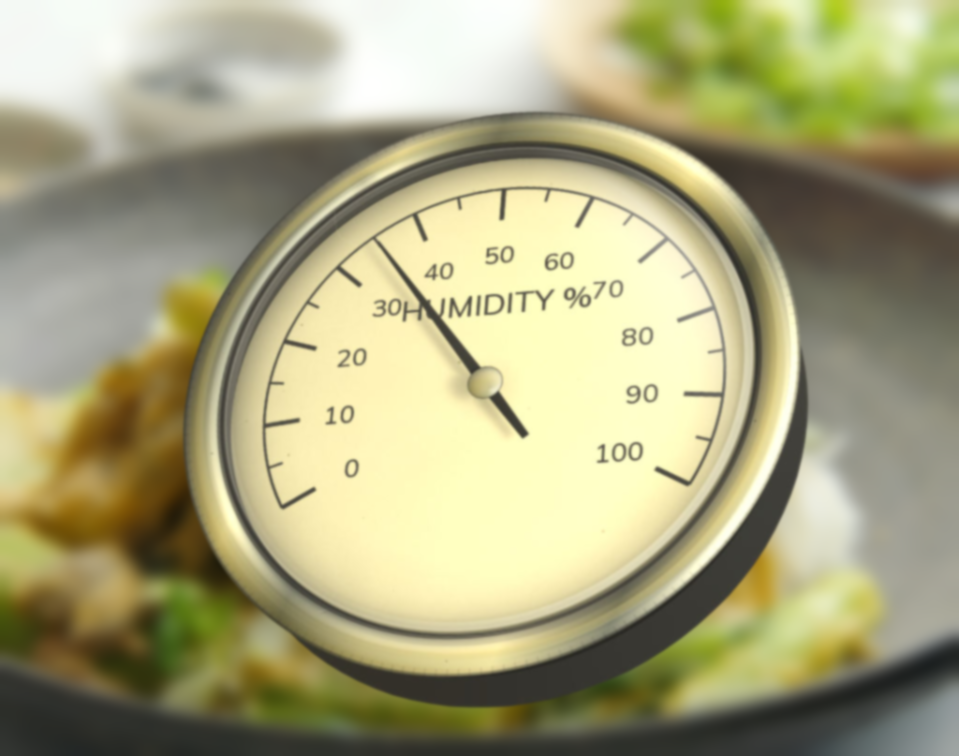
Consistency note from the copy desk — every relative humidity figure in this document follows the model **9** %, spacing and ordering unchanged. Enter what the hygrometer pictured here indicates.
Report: **35** %
